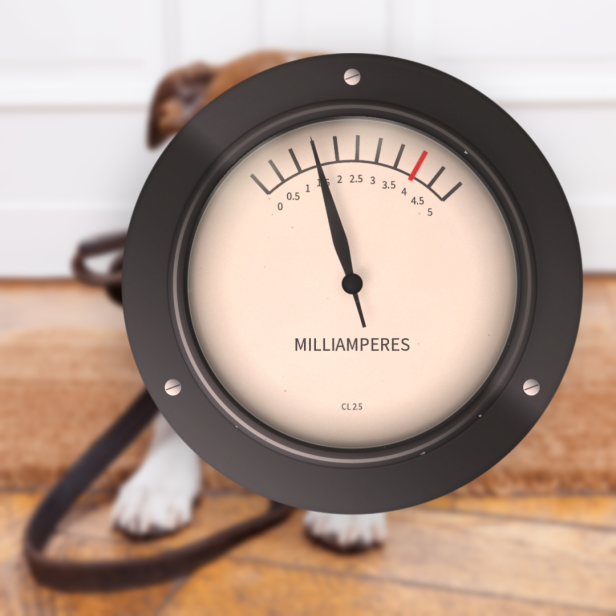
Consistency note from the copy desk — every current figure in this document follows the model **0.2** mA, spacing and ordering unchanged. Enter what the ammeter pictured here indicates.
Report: **1.5** mA
